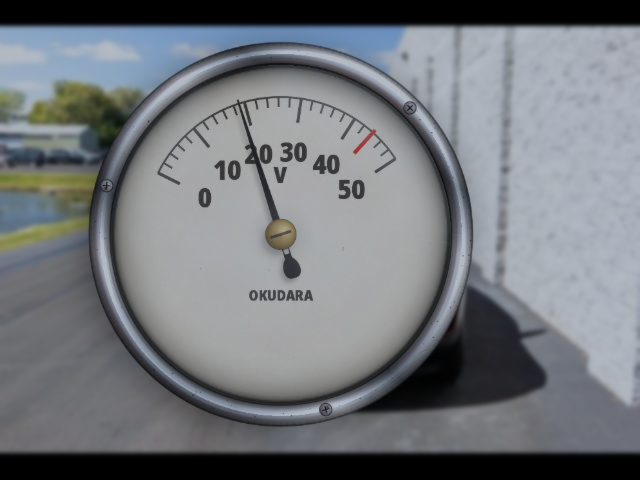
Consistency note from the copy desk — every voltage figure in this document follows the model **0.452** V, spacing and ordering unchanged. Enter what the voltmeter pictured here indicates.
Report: **19** V
